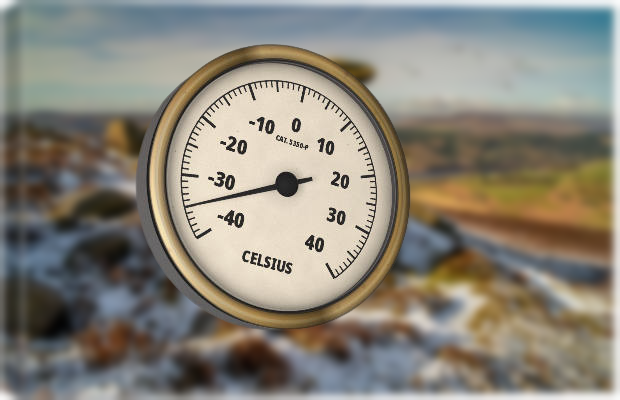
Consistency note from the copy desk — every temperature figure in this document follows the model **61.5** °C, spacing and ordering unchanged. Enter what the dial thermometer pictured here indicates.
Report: **-35** °C
